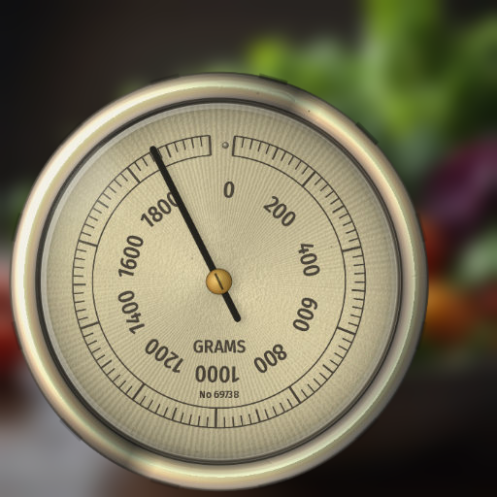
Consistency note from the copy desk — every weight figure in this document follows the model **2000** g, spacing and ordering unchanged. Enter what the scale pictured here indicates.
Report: **1870** g
